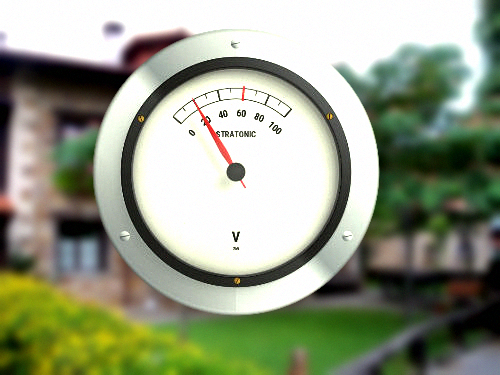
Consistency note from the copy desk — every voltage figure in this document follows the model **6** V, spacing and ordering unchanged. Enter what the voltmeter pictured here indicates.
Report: **20** V
